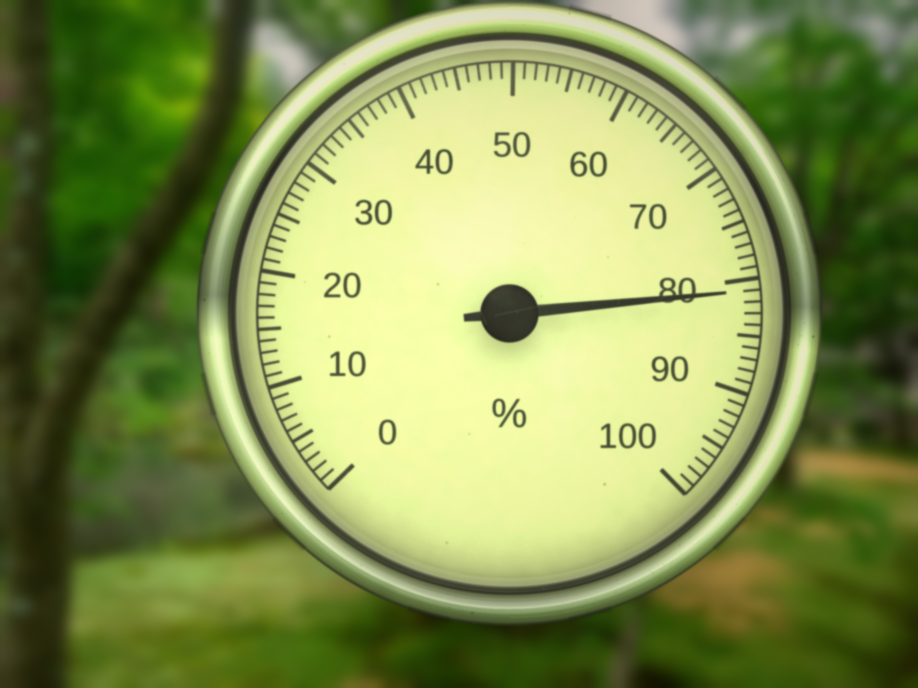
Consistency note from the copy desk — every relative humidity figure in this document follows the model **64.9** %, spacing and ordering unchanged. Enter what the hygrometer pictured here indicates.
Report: **81** %
